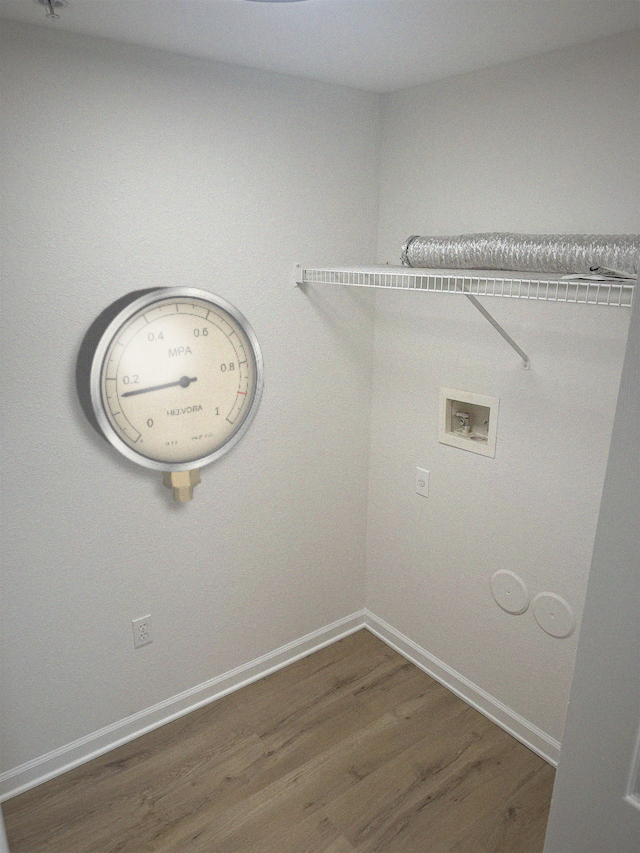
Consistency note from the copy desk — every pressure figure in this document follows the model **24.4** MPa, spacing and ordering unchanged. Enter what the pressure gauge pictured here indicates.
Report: **0.15** MPa
